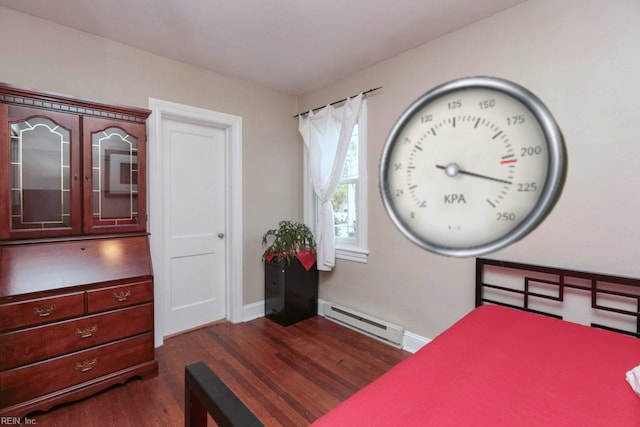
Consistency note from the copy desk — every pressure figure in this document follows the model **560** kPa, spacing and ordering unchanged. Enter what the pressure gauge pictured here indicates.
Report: **225** kPa
